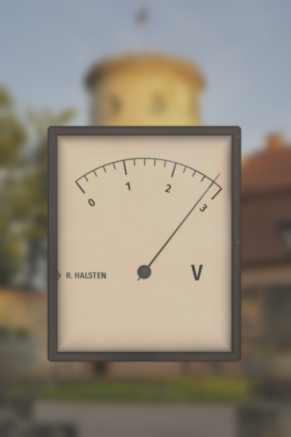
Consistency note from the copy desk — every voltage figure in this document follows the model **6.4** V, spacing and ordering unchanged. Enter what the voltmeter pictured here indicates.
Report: **2.8** V
